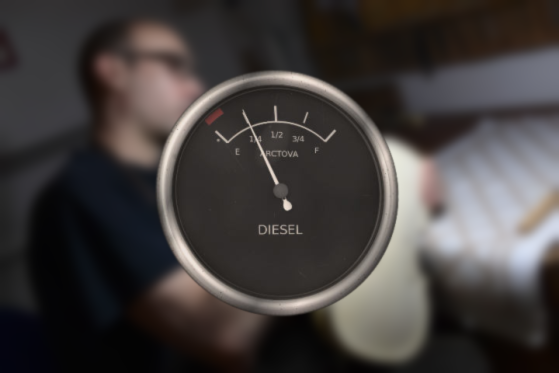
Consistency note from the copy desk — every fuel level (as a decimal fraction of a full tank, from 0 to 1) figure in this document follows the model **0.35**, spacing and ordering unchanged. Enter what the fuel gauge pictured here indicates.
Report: **0.25**
